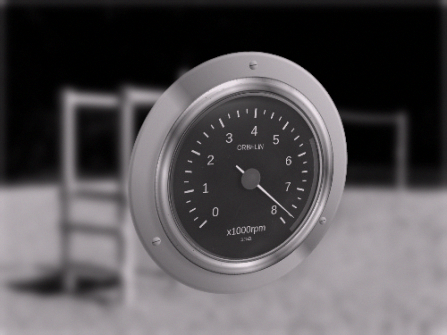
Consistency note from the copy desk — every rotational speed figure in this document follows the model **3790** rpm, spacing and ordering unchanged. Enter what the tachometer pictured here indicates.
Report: **7750** rpm
